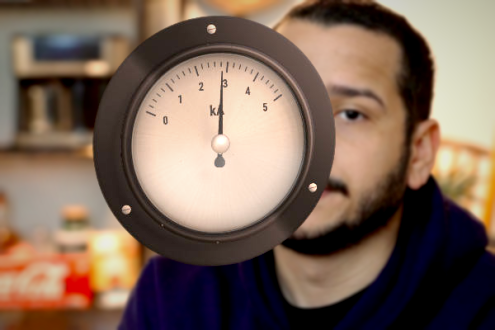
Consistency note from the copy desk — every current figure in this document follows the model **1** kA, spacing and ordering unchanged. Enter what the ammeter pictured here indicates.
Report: **2.8** kA
